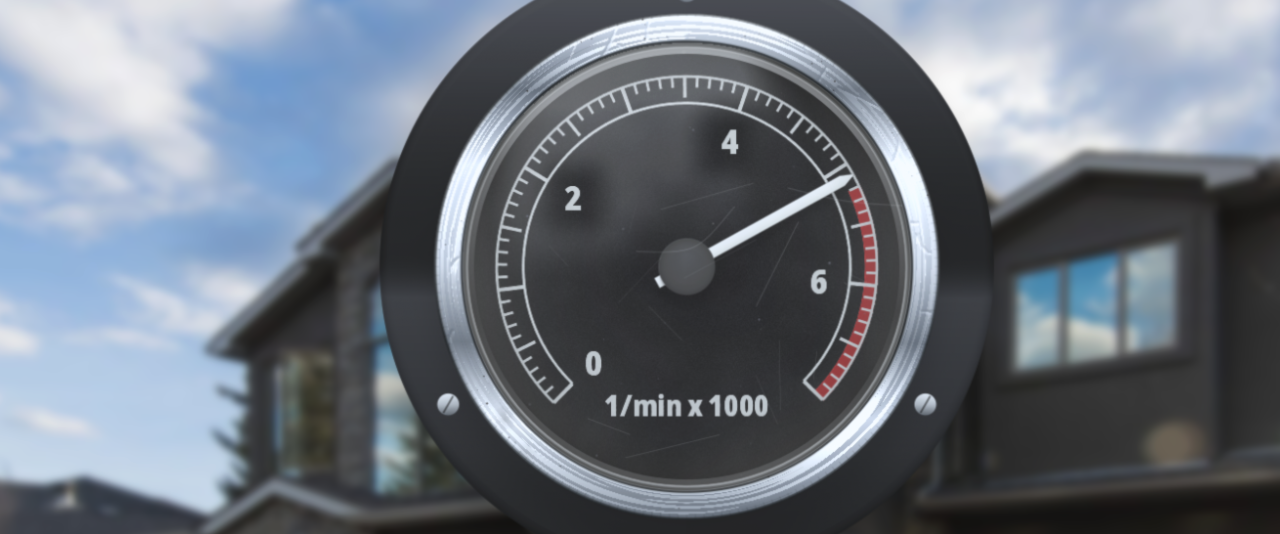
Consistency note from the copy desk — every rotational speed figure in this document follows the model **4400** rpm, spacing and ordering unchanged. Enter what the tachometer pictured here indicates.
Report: **5100** rpm
